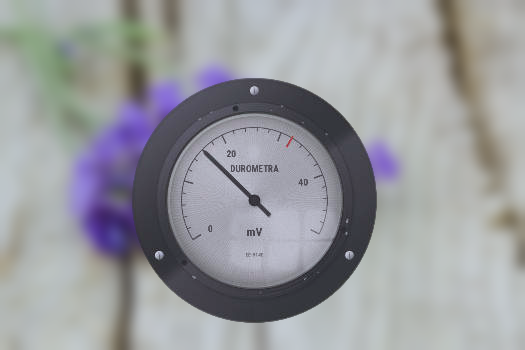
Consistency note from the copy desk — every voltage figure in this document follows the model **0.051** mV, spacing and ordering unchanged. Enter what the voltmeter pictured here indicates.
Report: **16** mV
